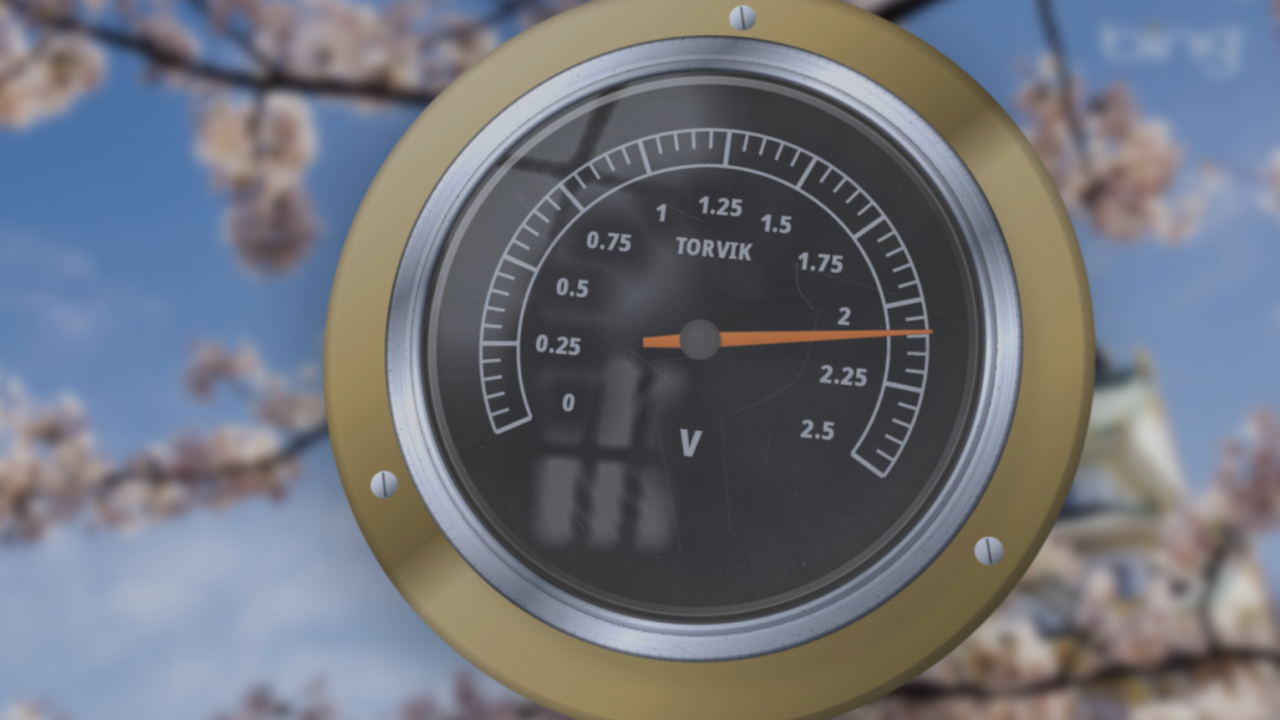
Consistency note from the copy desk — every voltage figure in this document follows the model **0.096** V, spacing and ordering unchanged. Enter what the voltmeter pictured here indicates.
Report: **2.1** V
